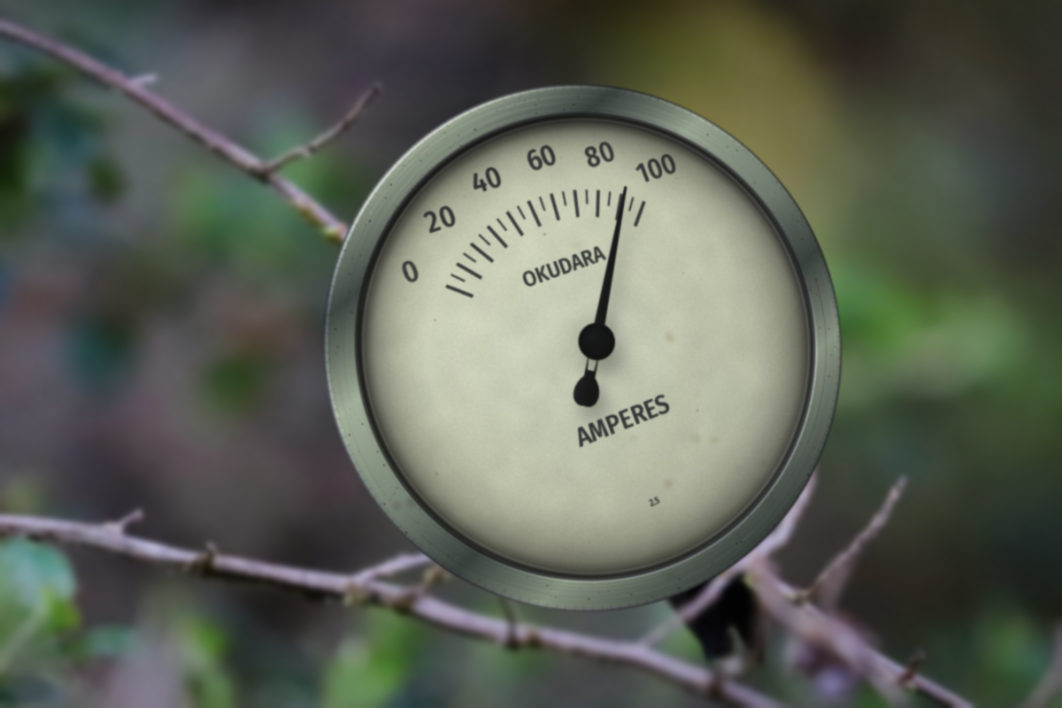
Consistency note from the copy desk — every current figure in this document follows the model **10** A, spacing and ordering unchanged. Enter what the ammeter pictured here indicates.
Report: **90** A
